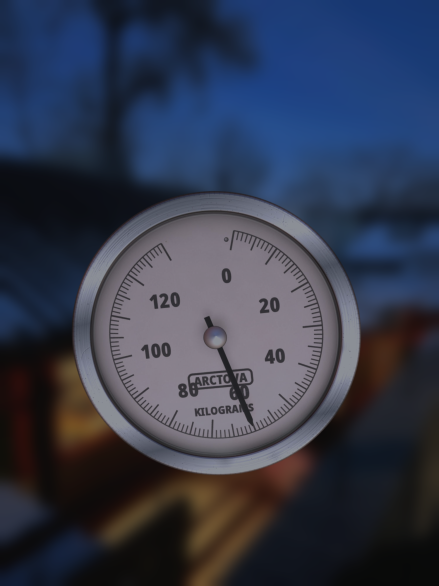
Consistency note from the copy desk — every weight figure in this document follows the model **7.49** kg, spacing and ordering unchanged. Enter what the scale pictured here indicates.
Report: **60** kg
